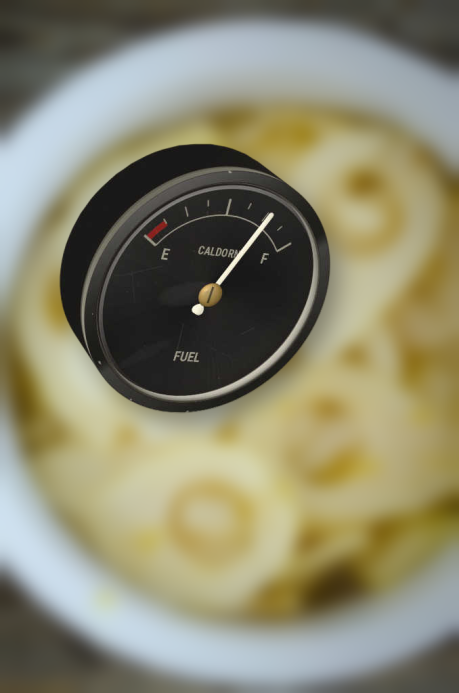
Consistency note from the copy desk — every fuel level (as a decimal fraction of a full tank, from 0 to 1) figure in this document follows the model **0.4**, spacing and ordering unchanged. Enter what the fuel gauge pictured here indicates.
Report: **0.75**
